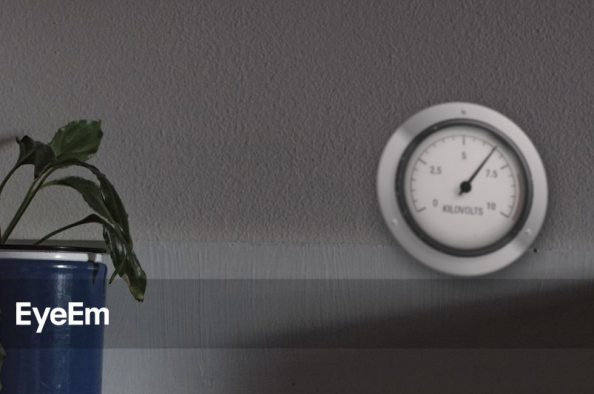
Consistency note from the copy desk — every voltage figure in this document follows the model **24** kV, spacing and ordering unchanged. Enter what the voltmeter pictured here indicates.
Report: **6.5** kV
